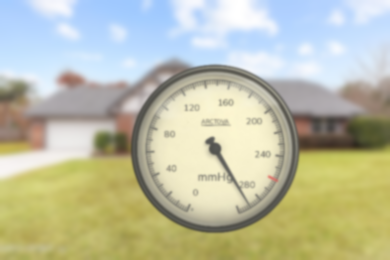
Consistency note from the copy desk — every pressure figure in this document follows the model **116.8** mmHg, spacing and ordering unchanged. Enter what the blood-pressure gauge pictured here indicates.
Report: **290** mmHg
